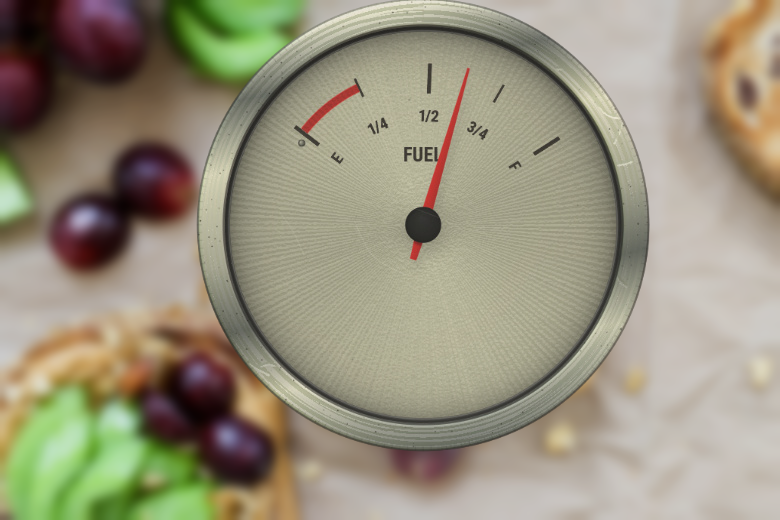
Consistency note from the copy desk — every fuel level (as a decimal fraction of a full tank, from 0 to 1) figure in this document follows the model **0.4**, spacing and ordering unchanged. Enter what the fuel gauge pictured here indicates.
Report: **0.625**
